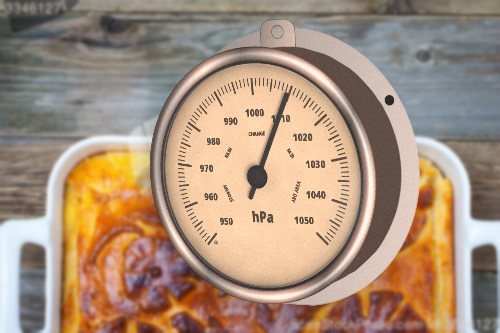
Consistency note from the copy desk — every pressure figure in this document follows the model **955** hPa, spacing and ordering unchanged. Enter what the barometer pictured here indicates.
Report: **1010** hPa
